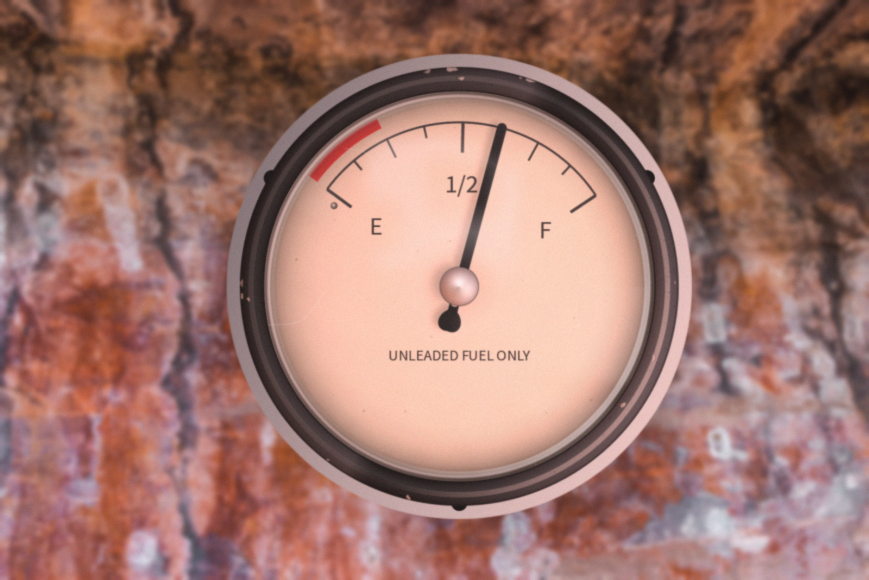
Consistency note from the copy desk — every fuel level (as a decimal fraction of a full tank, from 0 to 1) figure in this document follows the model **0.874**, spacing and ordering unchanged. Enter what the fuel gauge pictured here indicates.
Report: **0.625**
